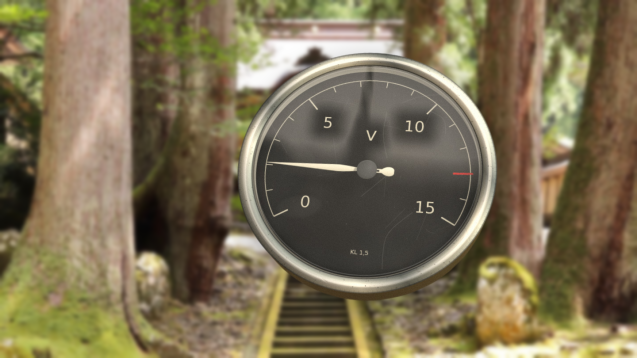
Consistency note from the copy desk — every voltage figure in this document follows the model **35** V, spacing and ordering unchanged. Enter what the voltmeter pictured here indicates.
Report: **2** V
